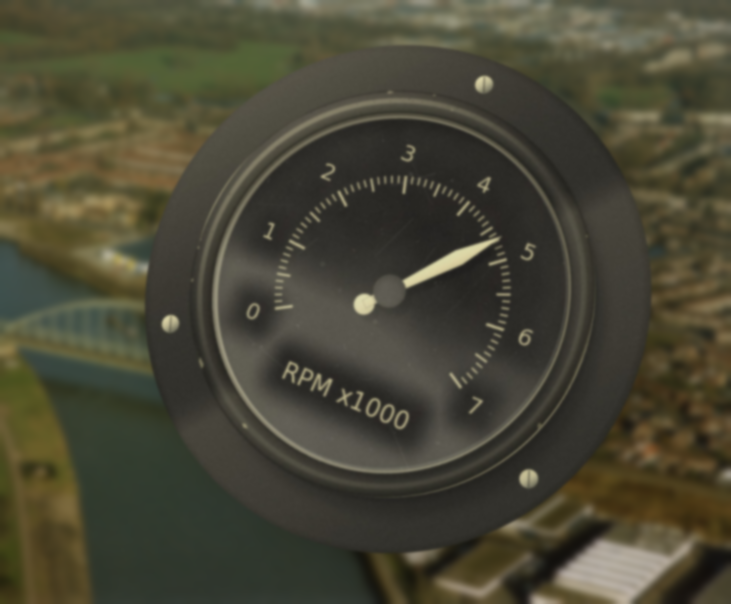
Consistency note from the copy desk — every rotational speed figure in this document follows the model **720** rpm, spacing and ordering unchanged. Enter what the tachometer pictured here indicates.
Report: **4700** rpm
